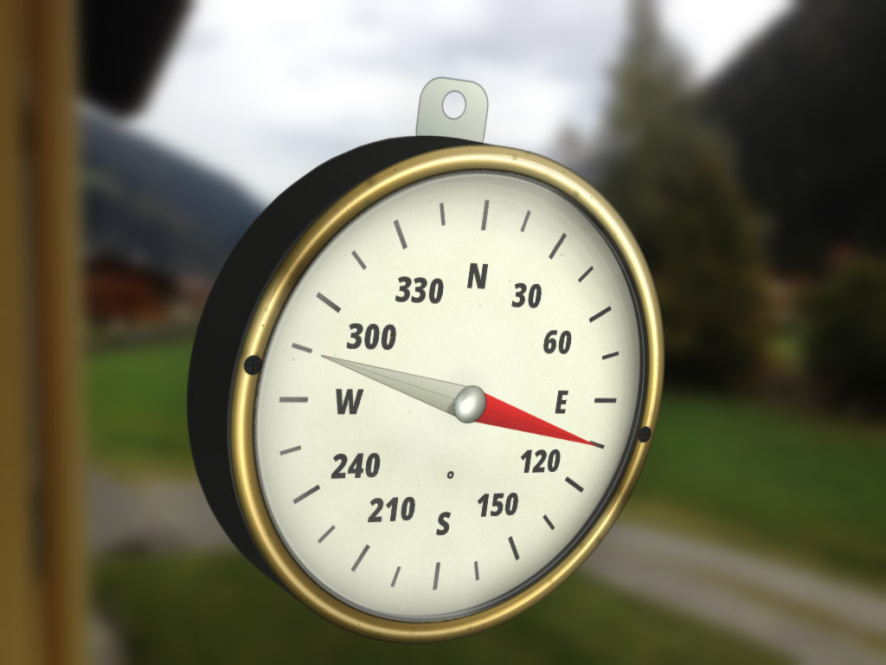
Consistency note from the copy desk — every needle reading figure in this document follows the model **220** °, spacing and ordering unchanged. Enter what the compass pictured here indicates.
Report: **105** °
